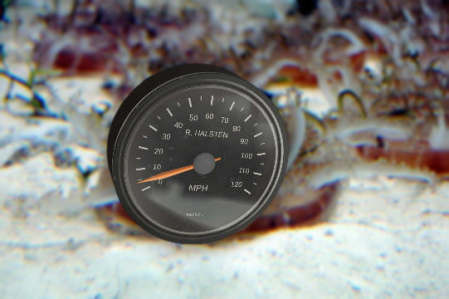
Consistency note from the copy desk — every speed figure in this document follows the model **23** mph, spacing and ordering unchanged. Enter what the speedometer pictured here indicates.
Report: **5** mph
